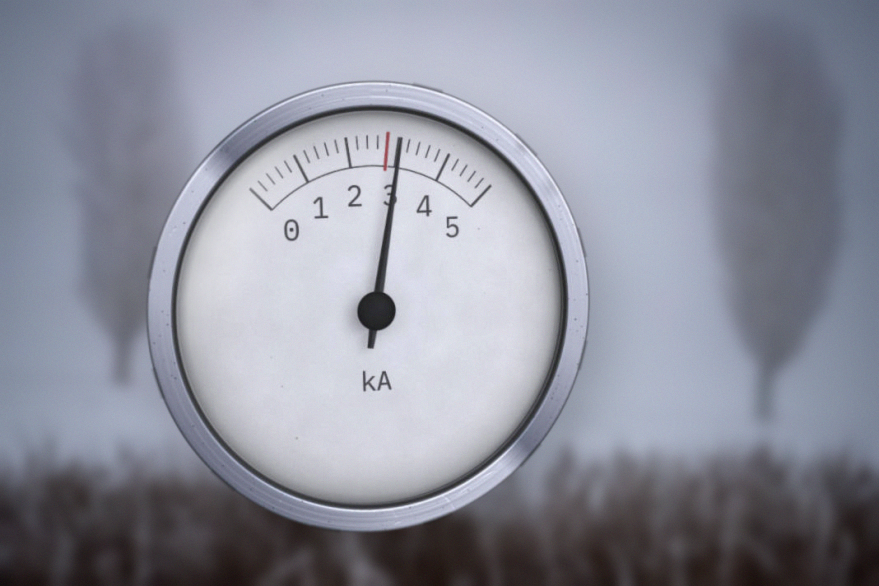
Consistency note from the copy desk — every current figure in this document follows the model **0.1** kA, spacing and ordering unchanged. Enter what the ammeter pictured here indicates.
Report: **3** kA
